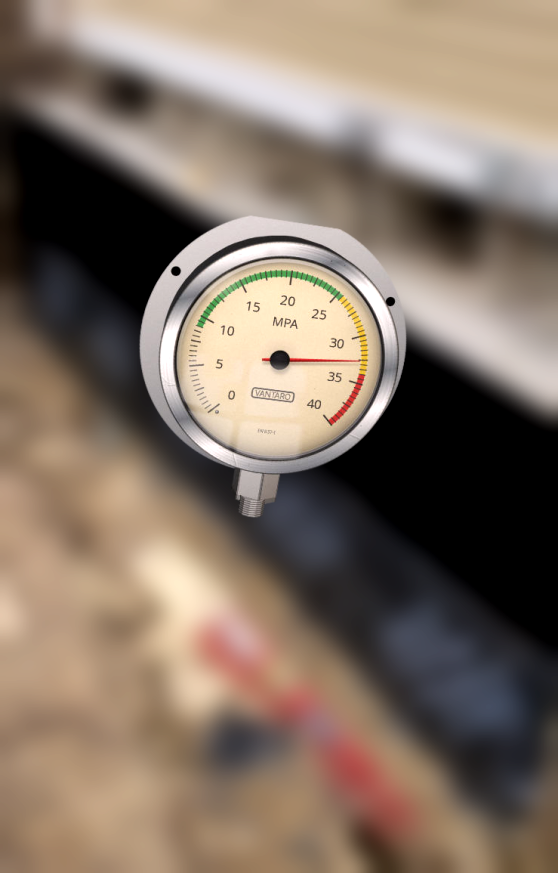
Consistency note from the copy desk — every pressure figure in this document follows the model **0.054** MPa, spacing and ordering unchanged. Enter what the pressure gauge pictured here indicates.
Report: **32.5** MPa
